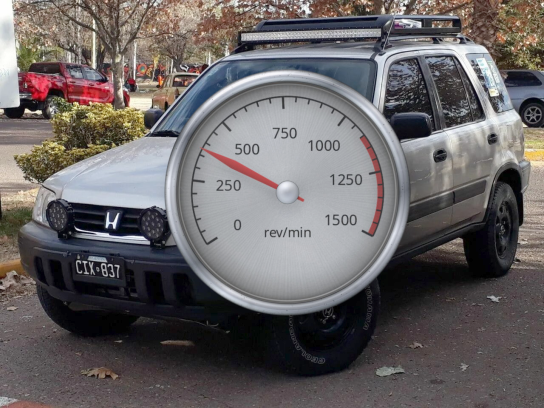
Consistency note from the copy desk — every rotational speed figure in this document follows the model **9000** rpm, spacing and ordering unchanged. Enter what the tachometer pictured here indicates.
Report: **375** rpm
